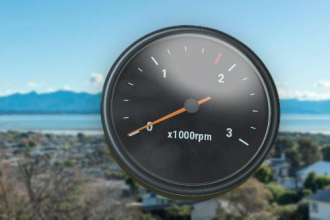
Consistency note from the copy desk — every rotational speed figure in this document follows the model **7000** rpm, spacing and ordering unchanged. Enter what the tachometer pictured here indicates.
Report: **0** rpm
